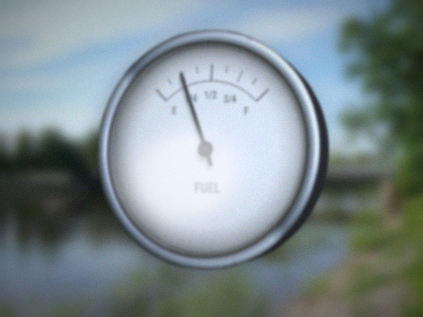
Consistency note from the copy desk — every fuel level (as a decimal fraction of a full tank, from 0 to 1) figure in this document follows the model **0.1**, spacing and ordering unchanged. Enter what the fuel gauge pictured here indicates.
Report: **0.25**
